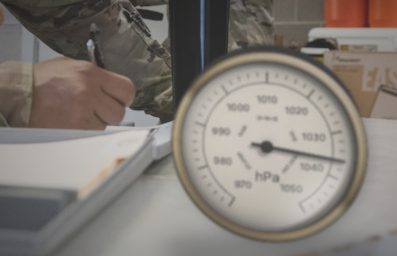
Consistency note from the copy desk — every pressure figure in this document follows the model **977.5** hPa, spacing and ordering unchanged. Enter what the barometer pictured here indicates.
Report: **1036** hPa
